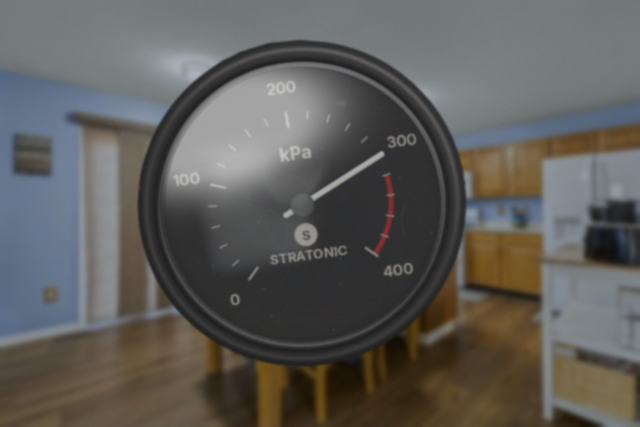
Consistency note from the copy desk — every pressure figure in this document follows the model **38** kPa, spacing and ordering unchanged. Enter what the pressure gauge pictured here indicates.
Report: **300** kPa
